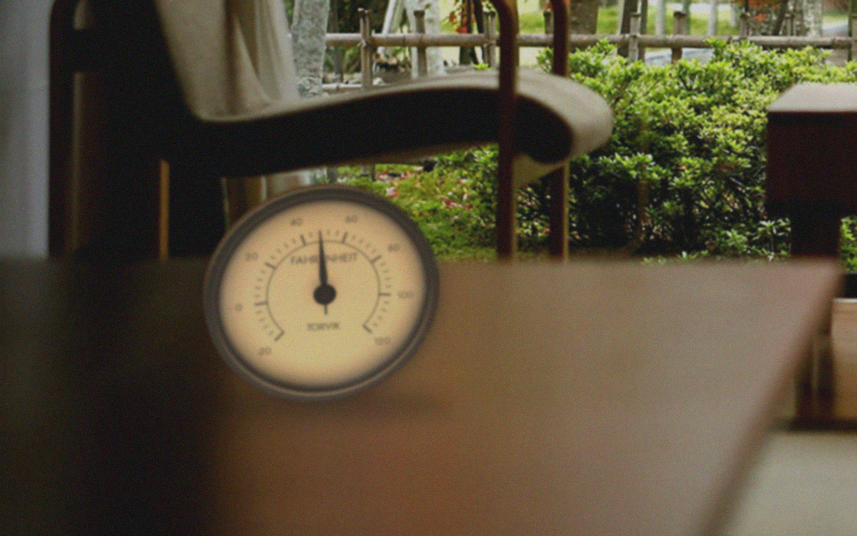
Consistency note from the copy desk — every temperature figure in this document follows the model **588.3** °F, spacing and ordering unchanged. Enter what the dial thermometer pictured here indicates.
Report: **48** °F
